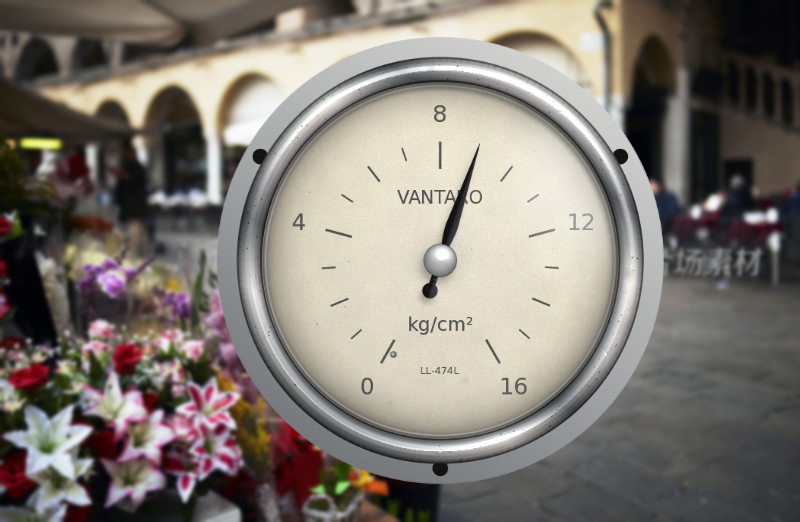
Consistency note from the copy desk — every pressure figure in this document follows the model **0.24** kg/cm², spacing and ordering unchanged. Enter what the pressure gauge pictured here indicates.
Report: **9** kg/cm²
